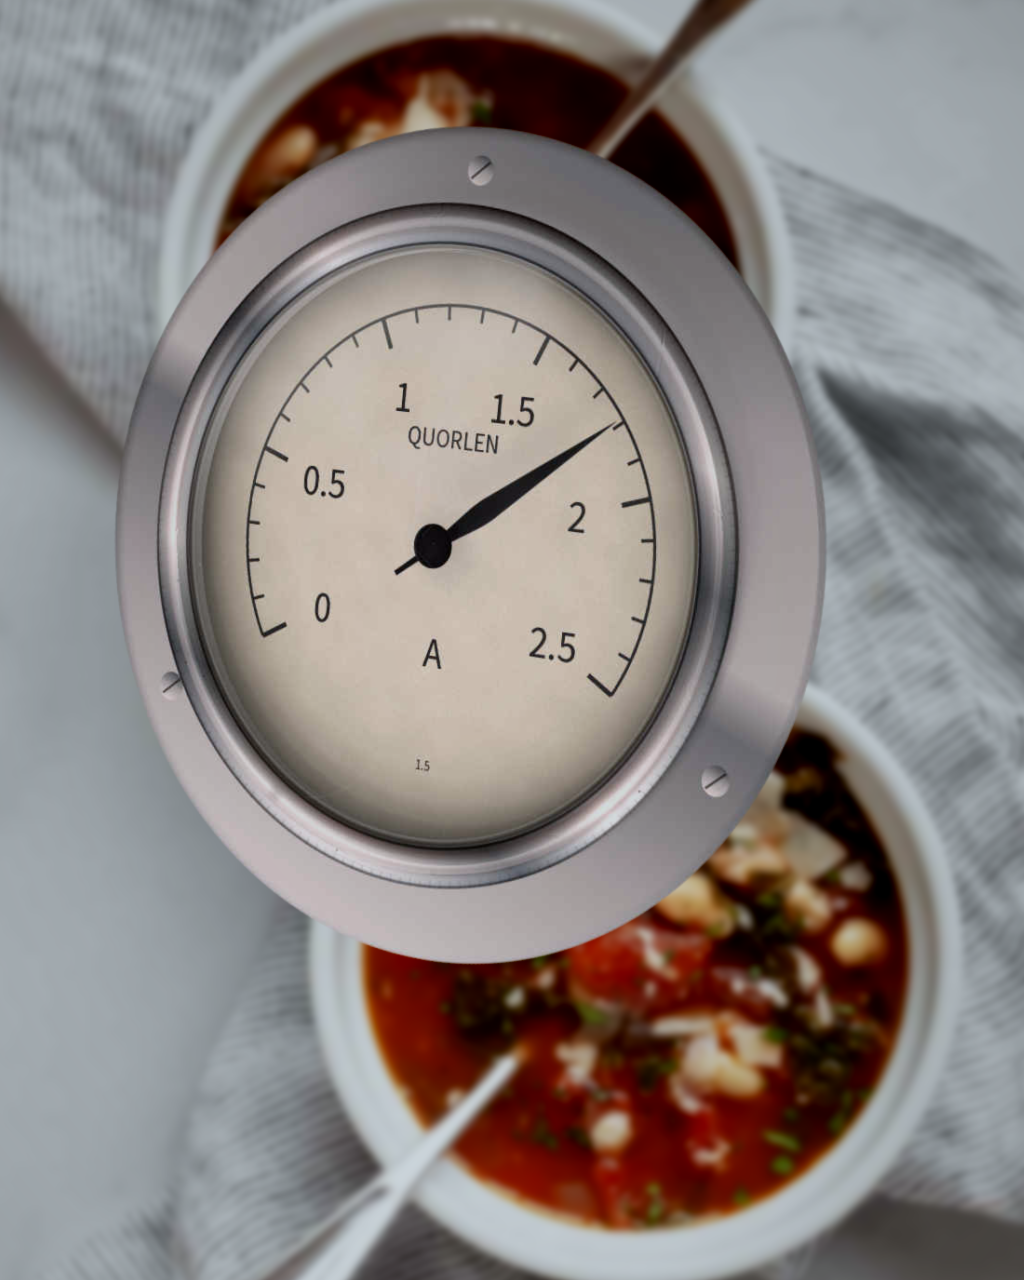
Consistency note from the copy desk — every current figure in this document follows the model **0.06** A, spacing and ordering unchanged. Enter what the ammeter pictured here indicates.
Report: **1.8** A
